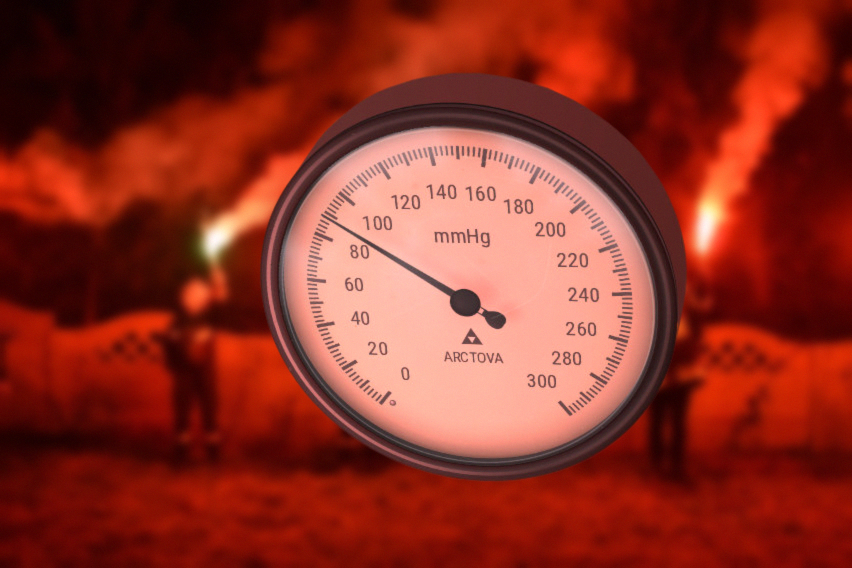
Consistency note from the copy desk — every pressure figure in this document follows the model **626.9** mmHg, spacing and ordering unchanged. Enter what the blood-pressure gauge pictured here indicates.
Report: **90** mmHg
